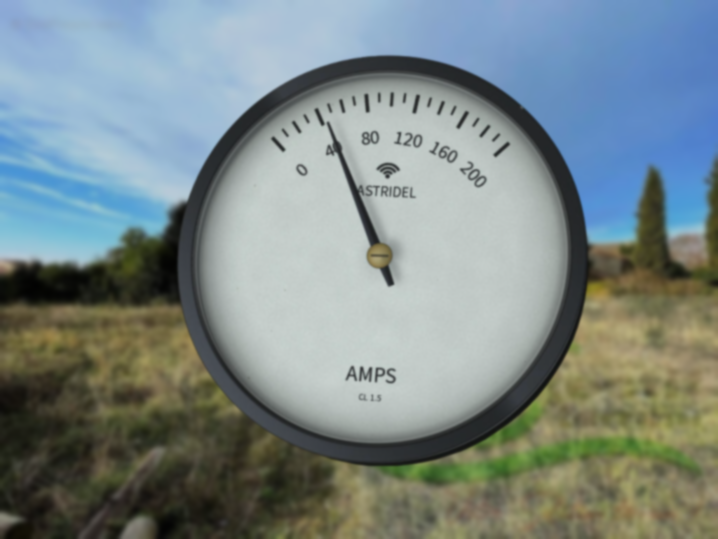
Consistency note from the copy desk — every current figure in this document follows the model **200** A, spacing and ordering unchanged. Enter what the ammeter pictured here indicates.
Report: **45** A
